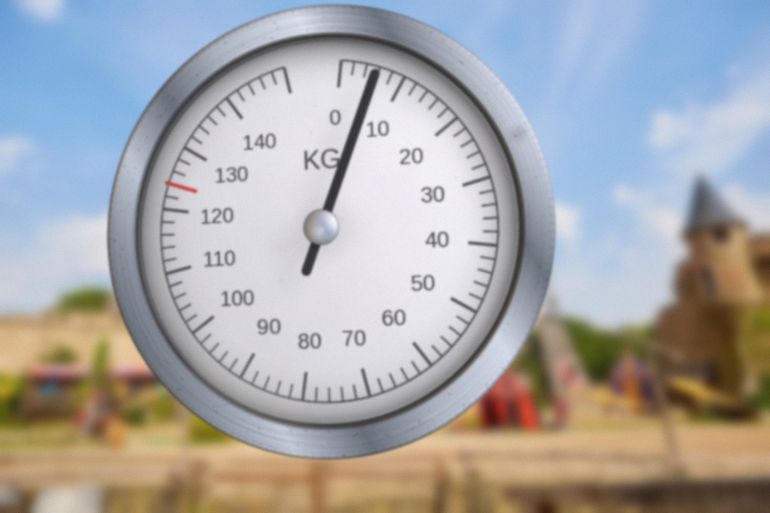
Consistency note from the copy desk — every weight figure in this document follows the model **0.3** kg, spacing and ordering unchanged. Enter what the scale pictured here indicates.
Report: **6** kg
